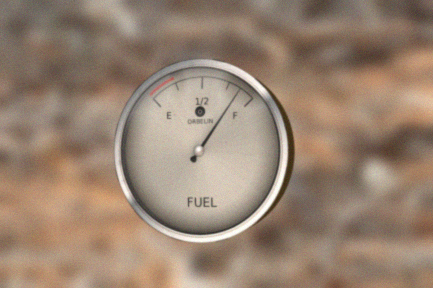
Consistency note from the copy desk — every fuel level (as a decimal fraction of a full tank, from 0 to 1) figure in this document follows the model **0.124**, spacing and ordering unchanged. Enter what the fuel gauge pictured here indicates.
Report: **0.875**
